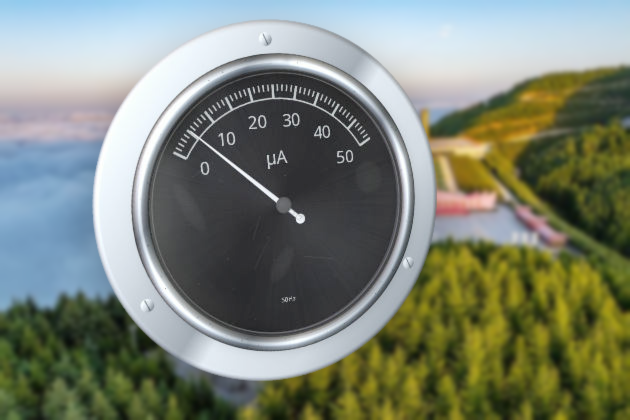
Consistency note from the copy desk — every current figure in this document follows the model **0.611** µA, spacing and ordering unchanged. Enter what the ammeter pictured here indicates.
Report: **5** µA
